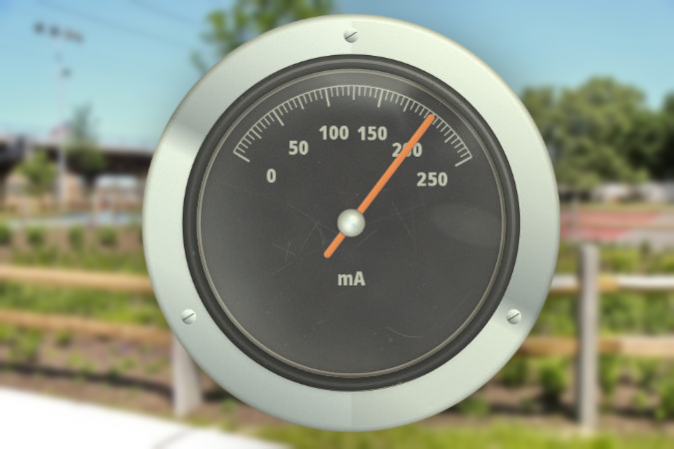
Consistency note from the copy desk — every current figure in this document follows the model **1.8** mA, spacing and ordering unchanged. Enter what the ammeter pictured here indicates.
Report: **200** mA
